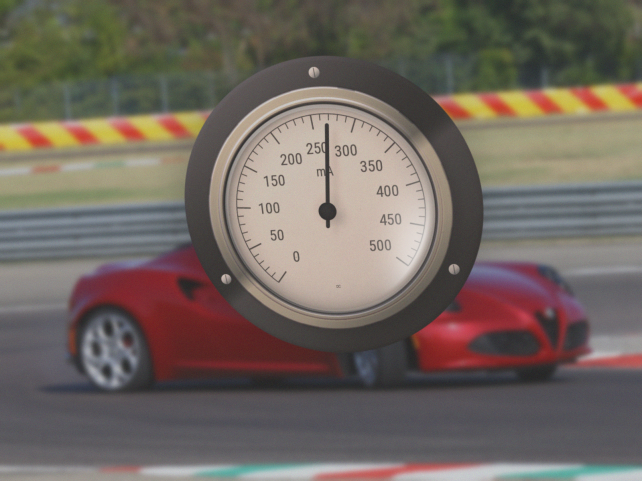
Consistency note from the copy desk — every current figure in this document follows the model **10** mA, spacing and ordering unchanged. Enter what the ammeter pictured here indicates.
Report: **270** mA
